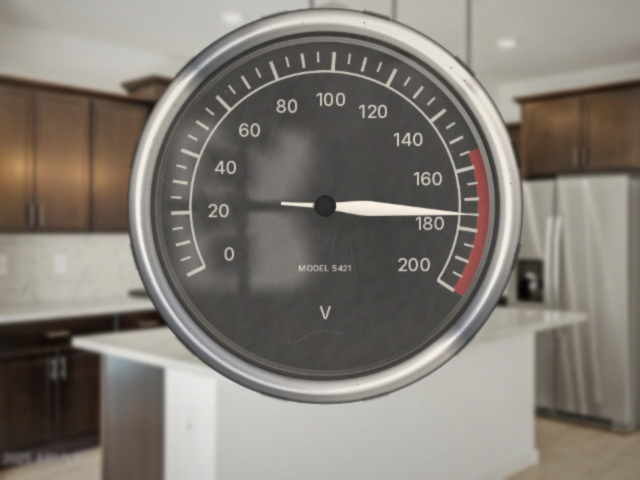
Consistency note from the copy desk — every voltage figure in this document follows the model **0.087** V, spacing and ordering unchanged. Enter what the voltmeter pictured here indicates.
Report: **175** V
